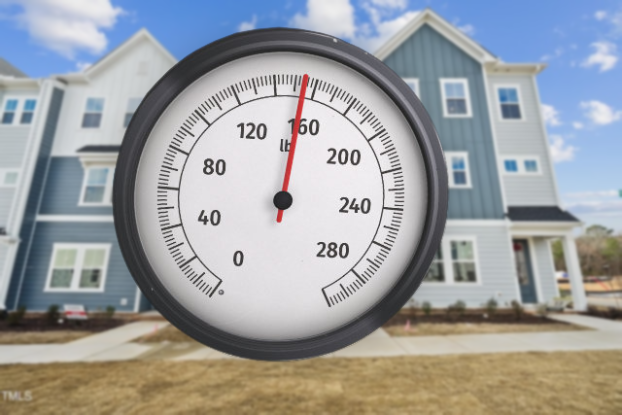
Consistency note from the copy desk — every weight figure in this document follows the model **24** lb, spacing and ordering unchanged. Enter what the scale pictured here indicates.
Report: **154** lb
